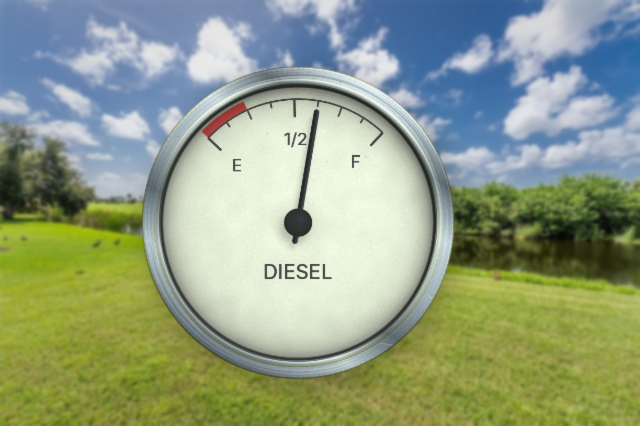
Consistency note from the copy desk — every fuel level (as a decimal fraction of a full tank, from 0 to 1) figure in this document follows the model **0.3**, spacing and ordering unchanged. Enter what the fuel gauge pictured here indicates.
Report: **0.625**
